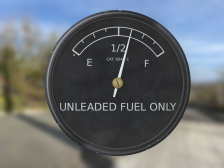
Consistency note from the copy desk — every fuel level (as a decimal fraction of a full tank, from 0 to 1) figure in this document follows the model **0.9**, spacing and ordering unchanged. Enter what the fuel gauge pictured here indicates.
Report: **0.625**
